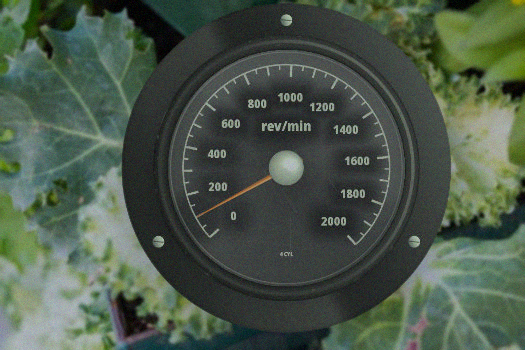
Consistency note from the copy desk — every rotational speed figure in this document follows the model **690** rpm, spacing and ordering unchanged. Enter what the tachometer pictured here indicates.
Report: **100** rpm
